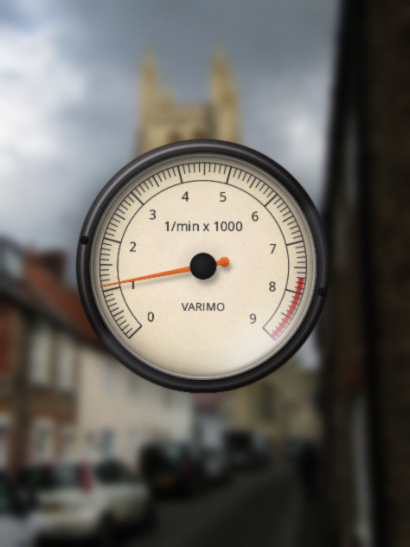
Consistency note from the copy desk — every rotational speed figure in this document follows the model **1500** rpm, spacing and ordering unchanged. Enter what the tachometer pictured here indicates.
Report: **1100** rpm
